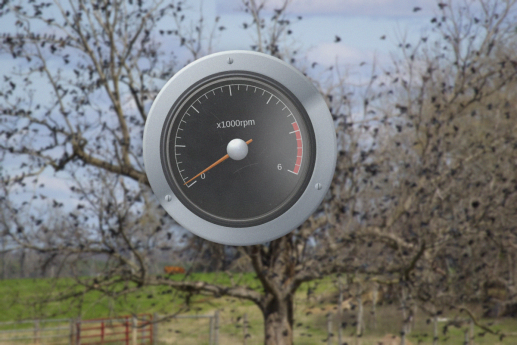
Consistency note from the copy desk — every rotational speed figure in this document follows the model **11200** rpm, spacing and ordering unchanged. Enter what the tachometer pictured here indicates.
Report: **100** rpm
